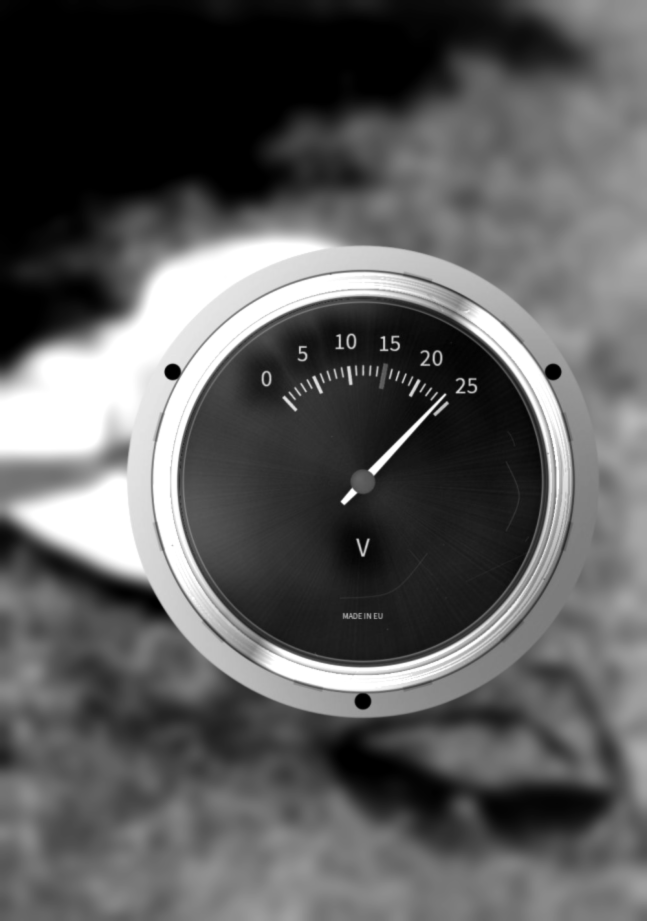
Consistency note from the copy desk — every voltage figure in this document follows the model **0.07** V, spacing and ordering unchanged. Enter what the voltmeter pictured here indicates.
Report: **24** V
